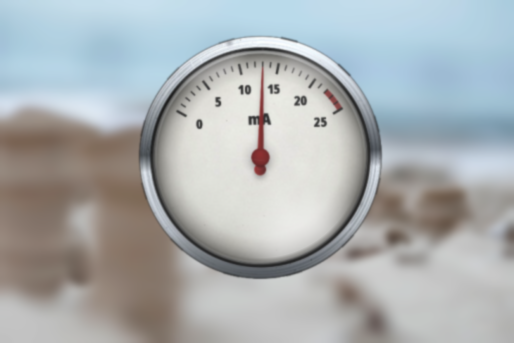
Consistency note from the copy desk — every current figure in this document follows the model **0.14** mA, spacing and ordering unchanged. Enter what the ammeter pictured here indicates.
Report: **13** mA
